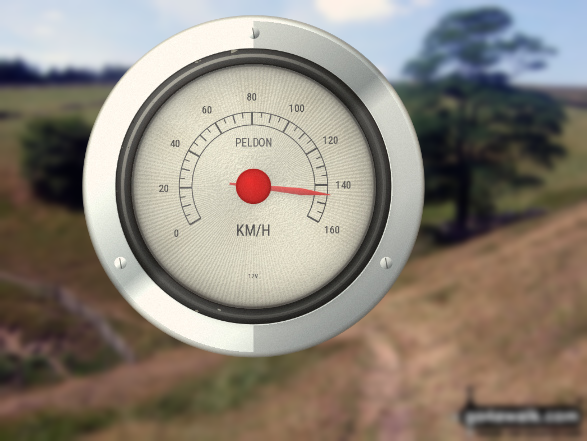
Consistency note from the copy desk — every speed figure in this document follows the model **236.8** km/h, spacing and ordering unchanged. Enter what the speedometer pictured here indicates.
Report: **145** km/h
